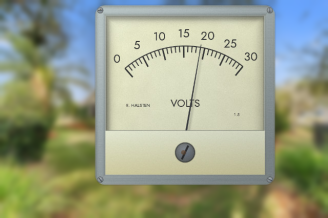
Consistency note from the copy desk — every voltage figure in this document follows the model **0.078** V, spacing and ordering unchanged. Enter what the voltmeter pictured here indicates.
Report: **19** V
